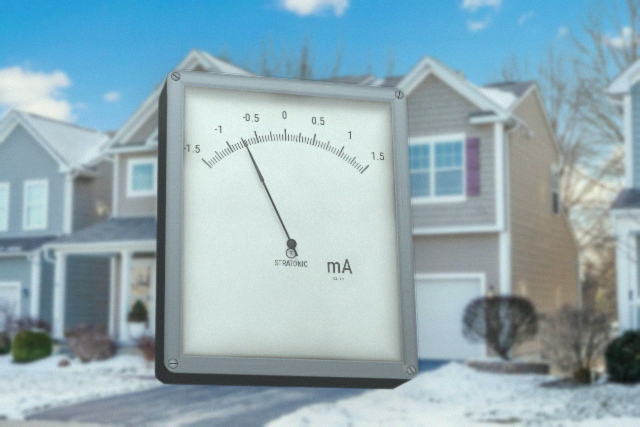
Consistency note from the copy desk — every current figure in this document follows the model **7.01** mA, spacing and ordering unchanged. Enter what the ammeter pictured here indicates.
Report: **-0.75** mA
